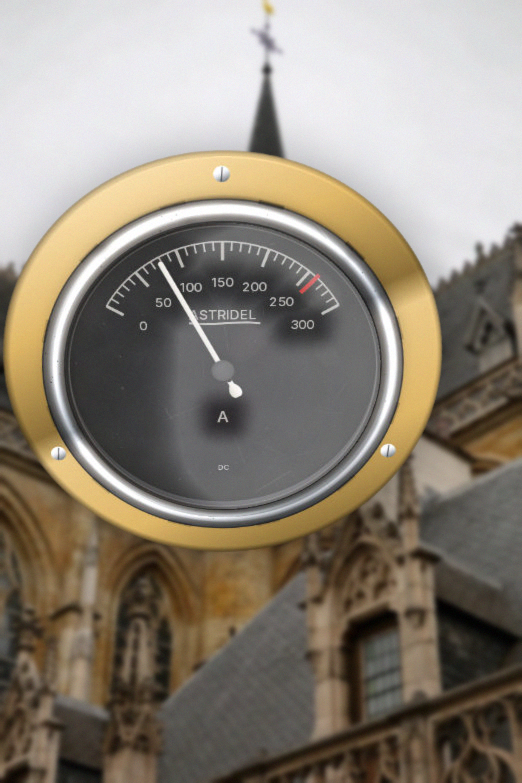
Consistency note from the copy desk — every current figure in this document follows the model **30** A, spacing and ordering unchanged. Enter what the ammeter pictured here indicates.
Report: **80** A
